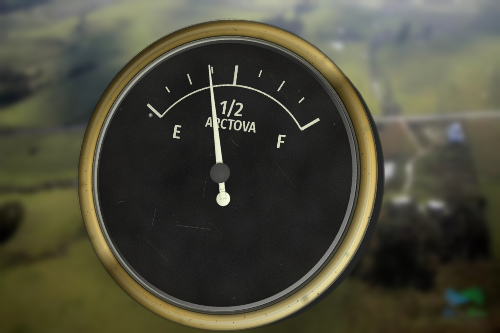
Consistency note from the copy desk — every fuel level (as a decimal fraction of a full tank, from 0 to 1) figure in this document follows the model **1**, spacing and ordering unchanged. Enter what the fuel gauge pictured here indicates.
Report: **0.375**
